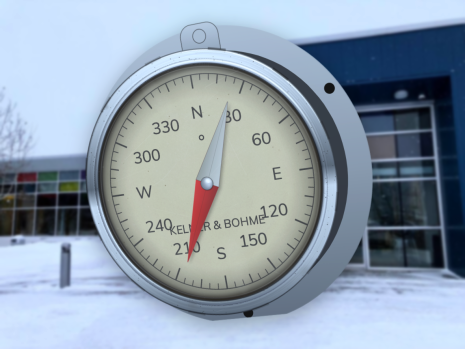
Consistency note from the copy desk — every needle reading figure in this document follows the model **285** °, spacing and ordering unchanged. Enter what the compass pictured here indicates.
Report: **205** °
